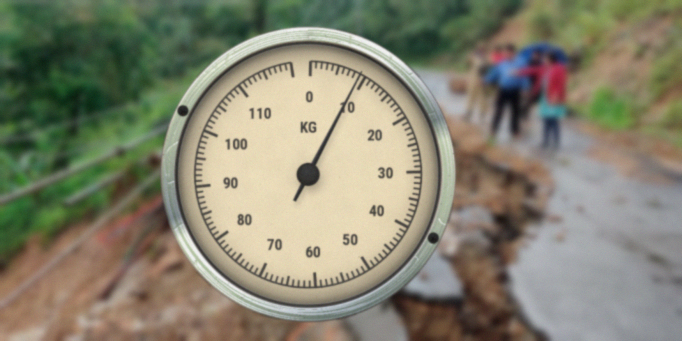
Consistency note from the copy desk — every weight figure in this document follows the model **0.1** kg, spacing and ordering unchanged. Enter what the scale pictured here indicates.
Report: **9** kg
